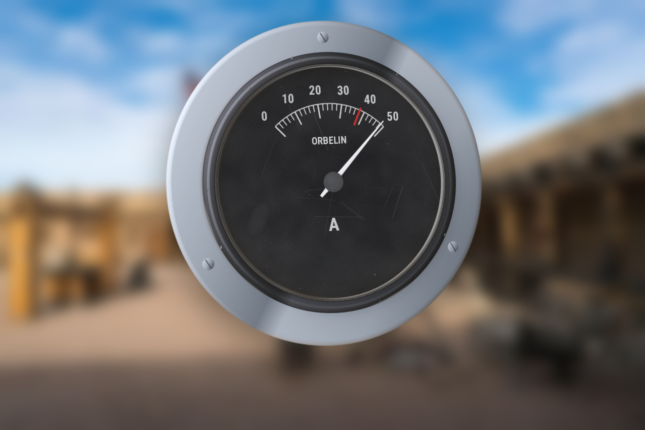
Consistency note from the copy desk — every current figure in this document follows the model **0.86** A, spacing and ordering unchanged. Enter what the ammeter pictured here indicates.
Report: **48** A
